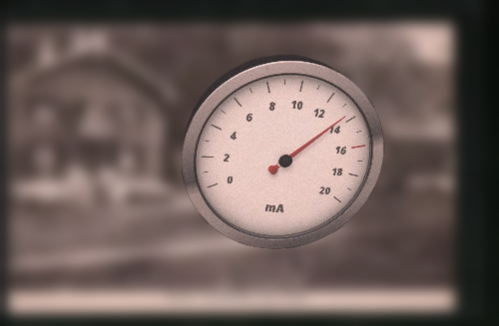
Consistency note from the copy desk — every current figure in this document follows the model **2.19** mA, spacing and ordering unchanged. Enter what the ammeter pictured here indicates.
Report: **13.5** mA
